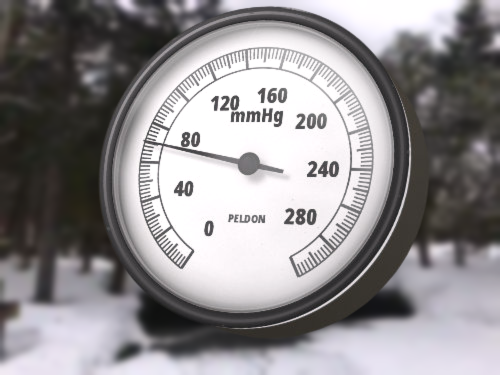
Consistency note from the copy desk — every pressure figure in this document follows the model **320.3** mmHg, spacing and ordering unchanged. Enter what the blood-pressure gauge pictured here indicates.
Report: **70** mmHg
